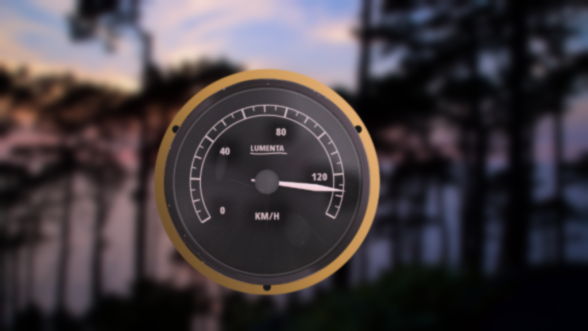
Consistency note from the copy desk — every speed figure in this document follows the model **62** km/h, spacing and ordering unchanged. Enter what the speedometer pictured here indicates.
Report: **127.5** km/h
